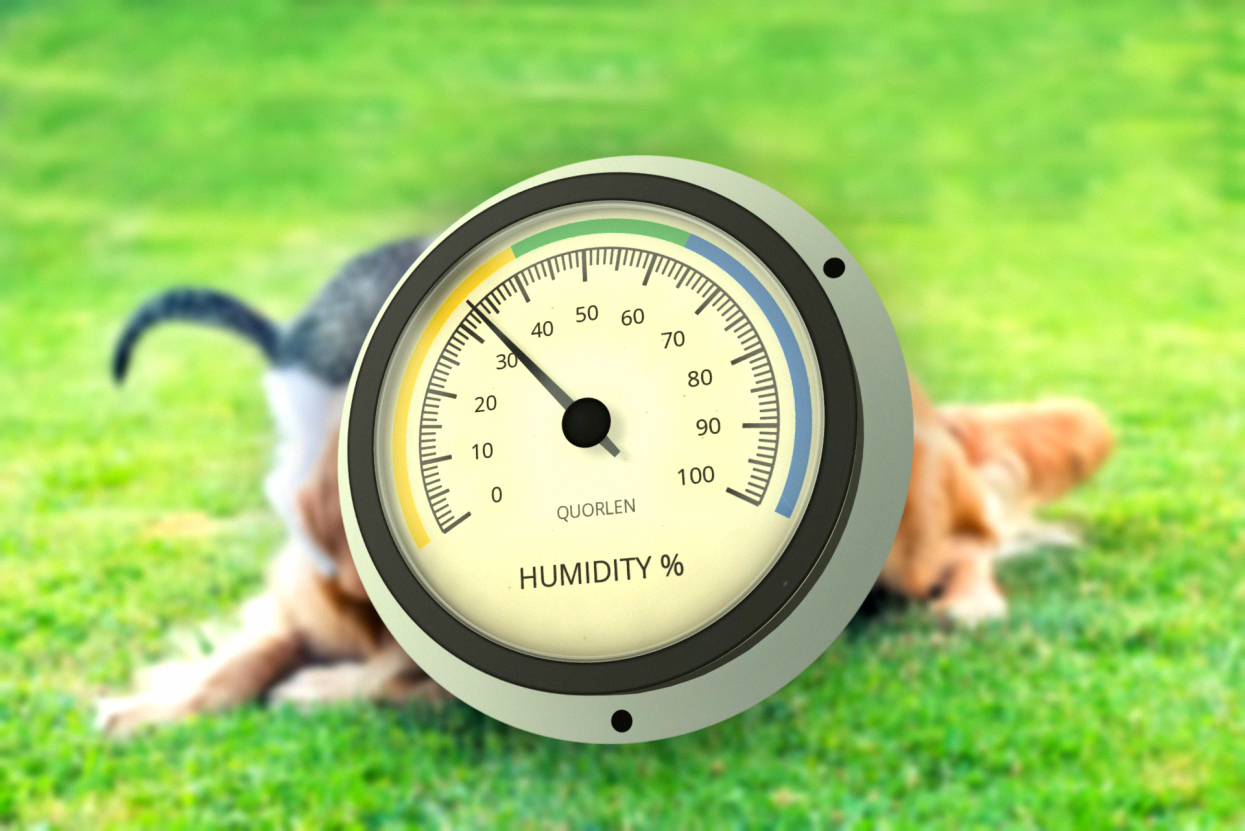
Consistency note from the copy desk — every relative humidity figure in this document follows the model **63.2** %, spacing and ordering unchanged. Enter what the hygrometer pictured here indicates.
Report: **33** %
